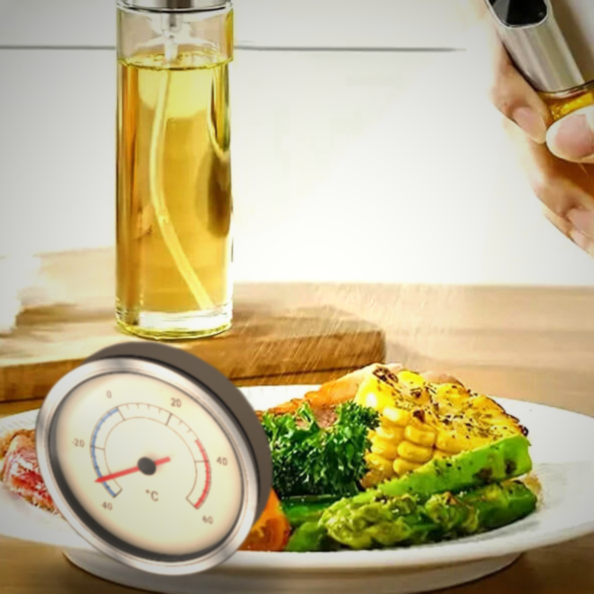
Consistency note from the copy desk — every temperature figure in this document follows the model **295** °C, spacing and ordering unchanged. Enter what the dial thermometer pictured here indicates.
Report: **-32** °C
